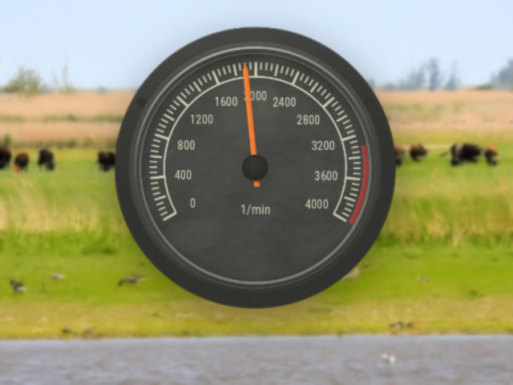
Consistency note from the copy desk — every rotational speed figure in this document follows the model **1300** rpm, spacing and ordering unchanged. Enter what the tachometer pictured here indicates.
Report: **1900** rpm
